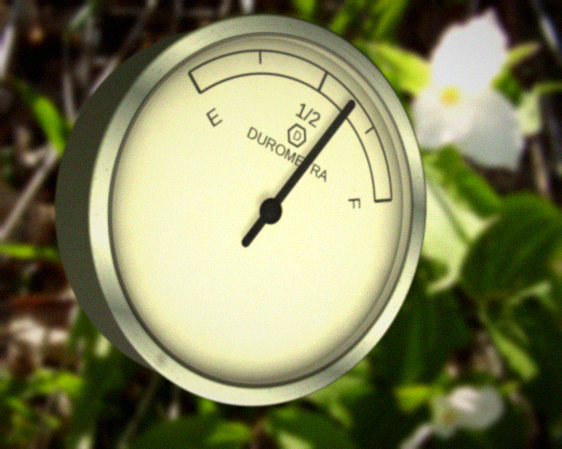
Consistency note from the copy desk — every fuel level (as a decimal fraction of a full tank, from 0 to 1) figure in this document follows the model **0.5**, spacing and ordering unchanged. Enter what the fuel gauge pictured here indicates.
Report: **0.625**
